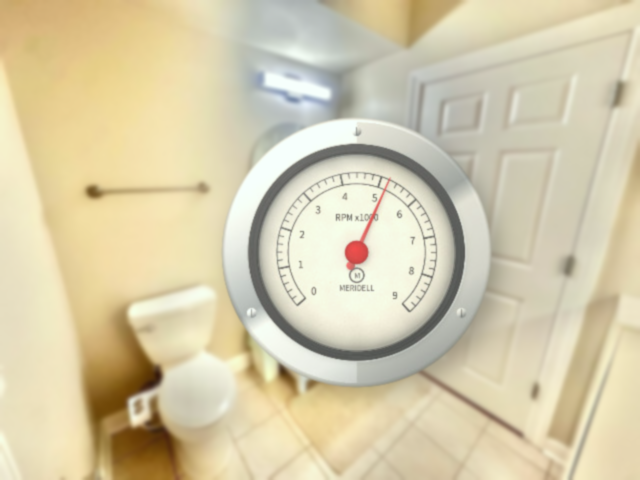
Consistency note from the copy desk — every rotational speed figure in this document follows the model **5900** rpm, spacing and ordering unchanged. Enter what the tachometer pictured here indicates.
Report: **5200** rpm
